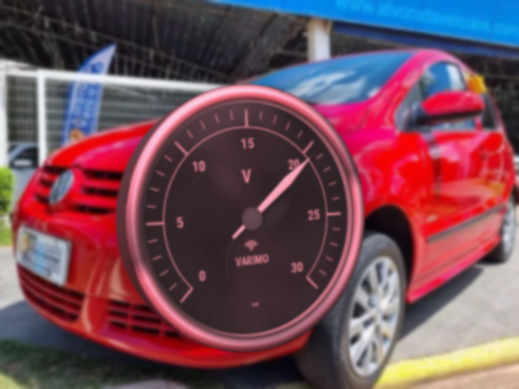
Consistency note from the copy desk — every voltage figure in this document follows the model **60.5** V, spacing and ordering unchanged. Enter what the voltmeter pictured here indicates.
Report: **20.5** V
